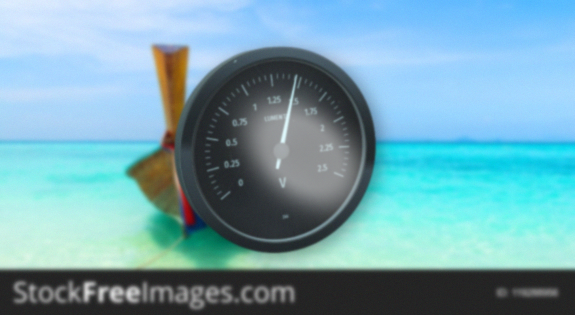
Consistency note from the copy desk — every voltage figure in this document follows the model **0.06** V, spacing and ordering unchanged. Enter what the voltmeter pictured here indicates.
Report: **1.45** V
